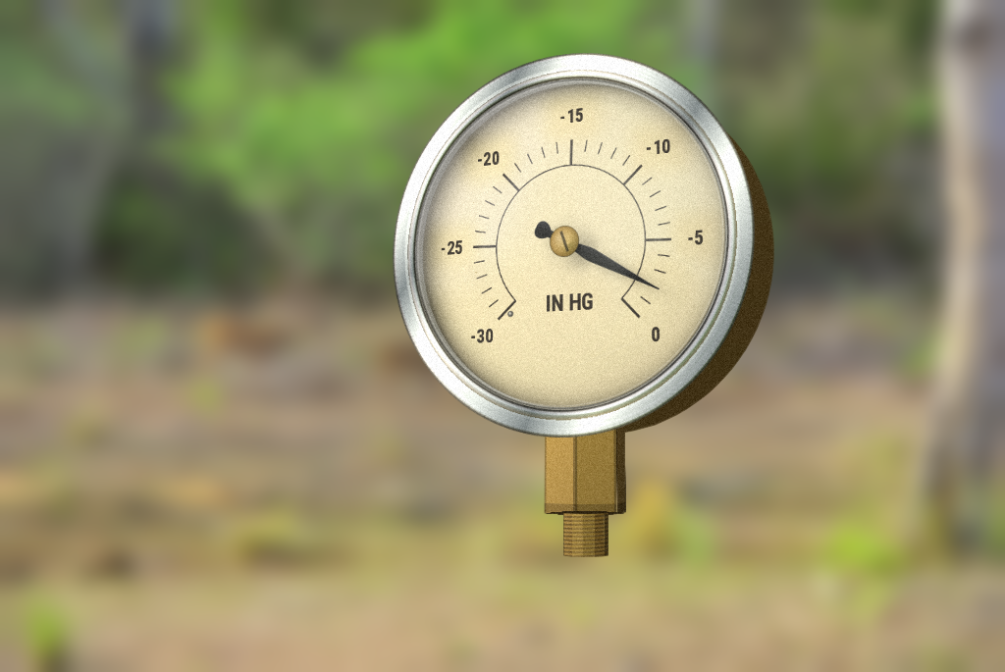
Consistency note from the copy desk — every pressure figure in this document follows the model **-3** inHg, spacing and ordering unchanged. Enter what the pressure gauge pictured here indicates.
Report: **-2** inHg
